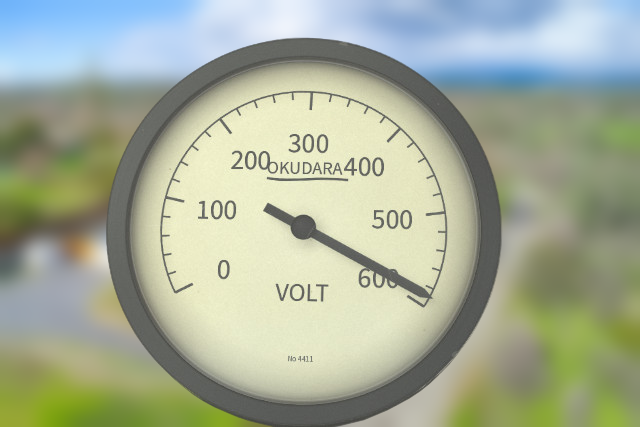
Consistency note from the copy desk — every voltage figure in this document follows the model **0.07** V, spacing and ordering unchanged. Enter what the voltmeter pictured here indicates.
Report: **590** V
